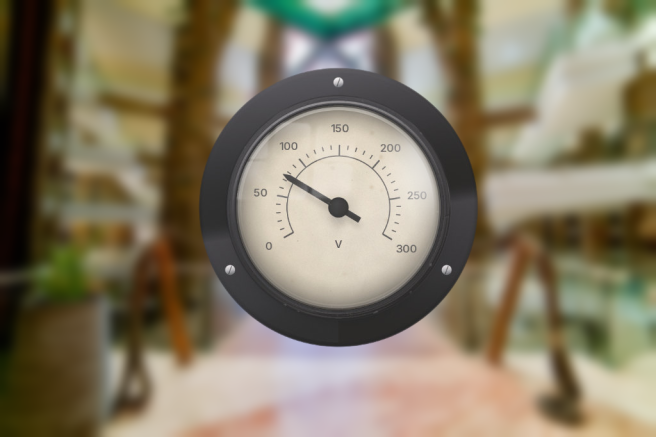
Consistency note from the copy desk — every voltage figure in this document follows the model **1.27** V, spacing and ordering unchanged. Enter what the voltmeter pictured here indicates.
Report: **75** V
